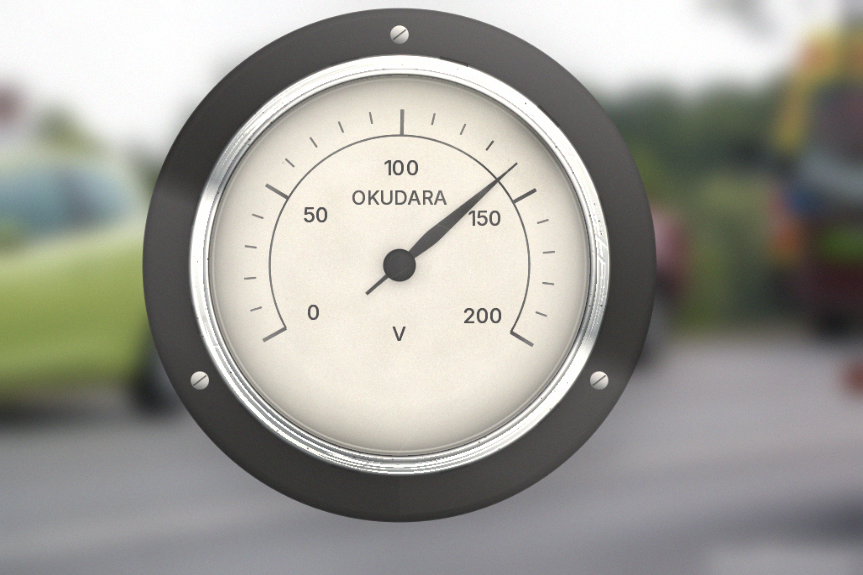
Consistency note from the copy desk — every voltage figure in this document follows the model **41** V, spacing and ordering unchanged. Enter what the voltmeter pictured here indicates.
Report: **140** V
